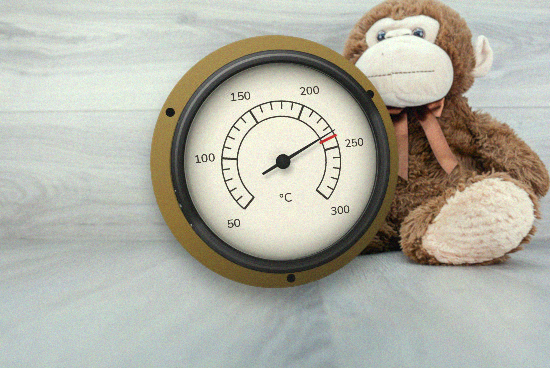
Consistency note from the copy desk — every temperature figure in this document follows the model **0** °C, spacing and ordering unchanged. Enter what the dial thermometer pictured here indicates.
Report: **235** °C
